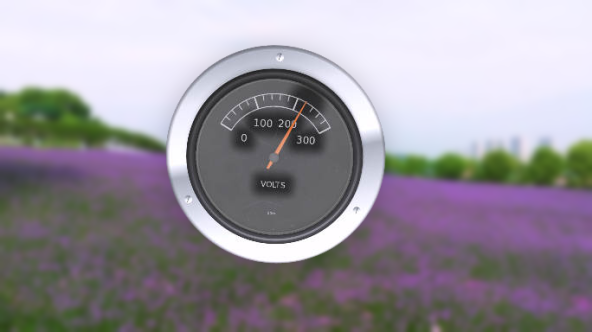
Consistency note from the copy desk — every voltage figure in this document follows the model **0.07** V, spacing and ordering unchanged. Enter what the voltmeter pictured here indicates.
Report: **220** V
